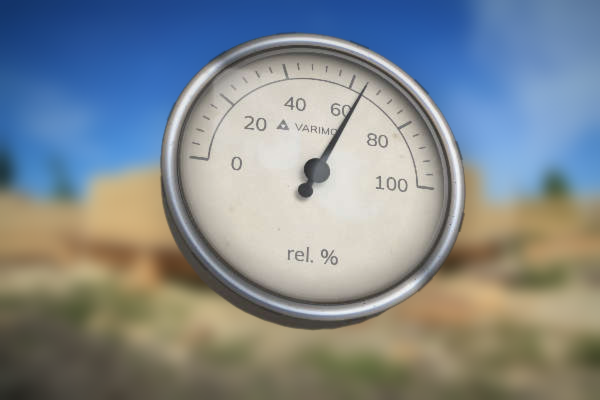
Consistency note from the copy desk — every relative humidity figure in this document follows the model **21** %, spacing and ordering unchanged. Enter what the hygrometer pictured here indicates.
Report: **64** %
